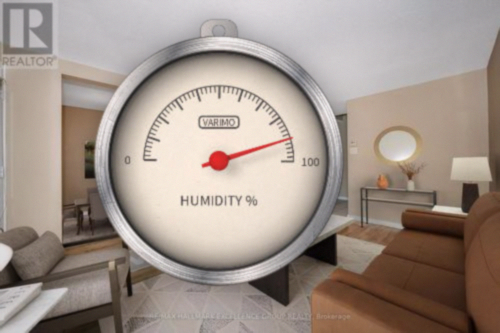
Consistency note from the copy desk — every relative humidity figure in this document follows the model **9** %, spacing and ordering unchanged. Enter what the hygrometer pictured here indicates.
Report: **90** %
